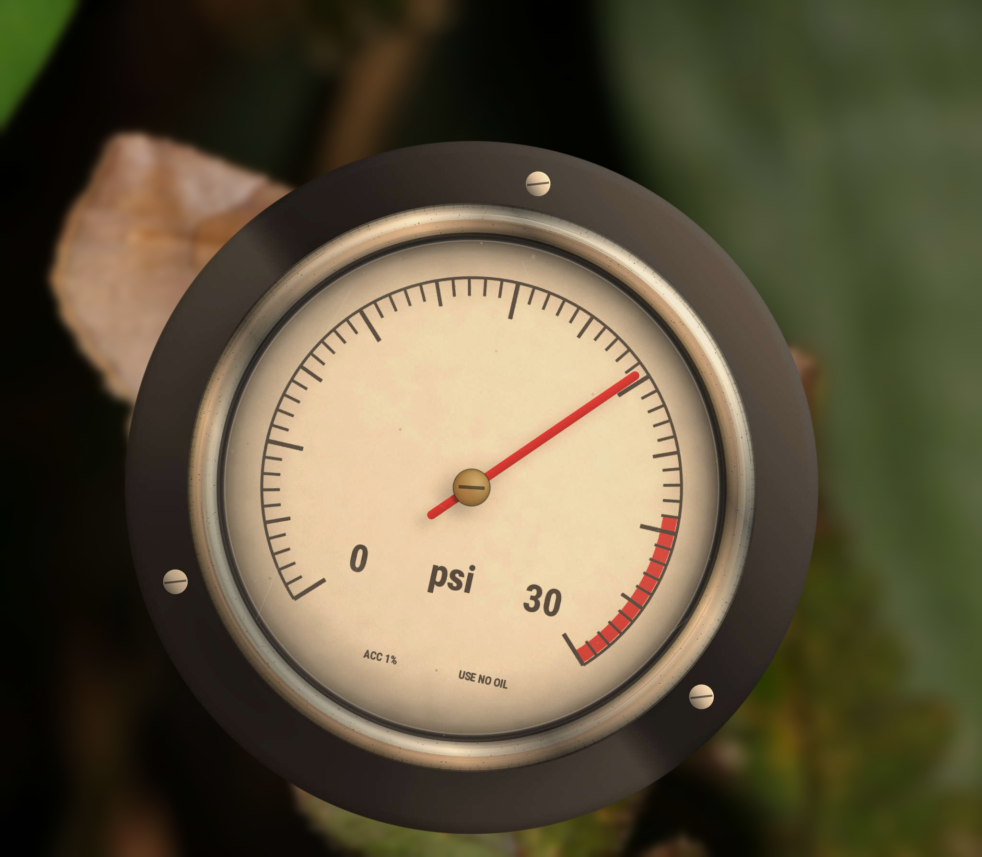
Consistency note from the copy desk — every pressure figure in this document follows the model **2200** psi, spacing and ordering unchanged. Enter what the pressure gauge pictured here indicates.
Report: **19.75** psi
